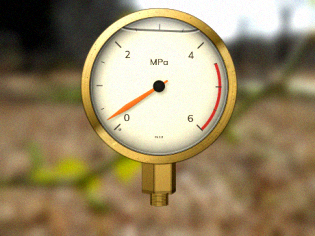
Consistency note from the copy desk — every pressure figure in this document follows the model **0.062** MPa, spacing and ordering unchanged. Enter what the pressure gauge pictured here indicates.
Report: **0.25** MPa
